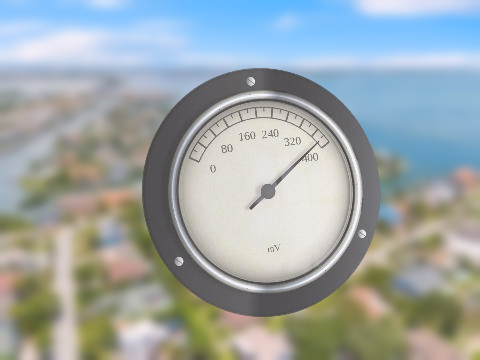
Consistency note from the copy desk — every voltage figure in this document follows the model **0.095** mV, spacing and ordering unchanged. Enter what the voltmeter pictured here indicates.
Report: **380** mV
